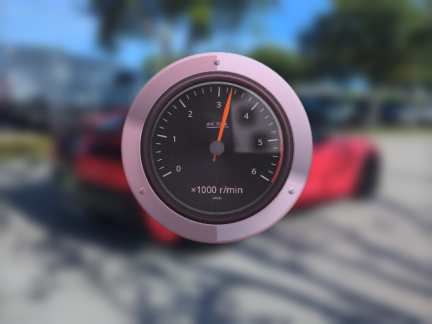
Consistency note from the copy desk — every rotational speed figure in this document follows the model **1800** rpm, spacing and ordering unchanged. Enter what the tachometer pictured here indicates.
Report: **3300** rpm
